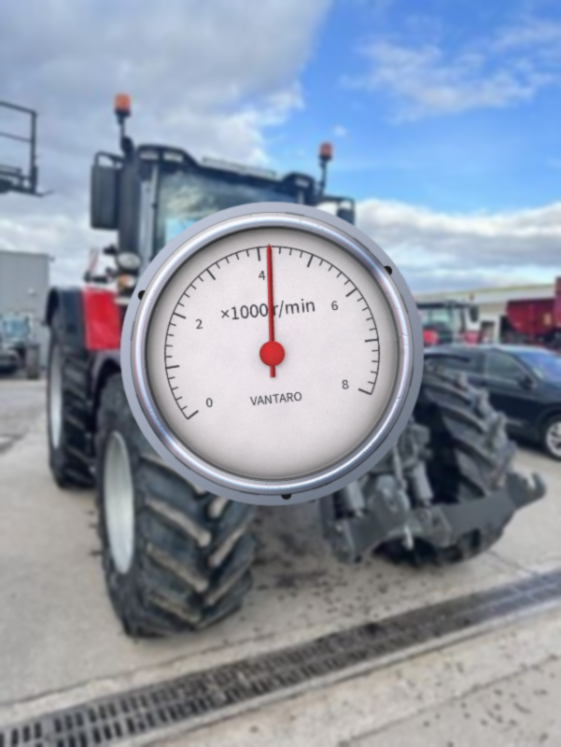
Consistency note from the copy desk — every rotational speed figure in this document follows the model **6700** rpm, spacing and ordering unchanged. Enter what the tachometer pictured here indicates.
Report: **4200** rpm
